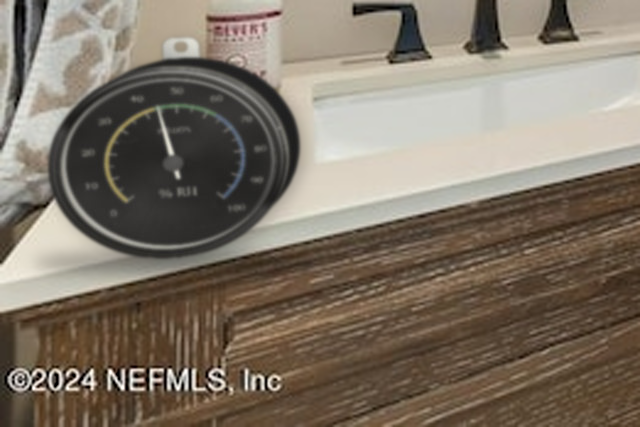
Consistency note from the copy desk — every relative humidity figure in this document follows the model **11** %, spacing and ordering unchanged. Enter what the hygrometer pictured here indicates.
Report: **45** %
